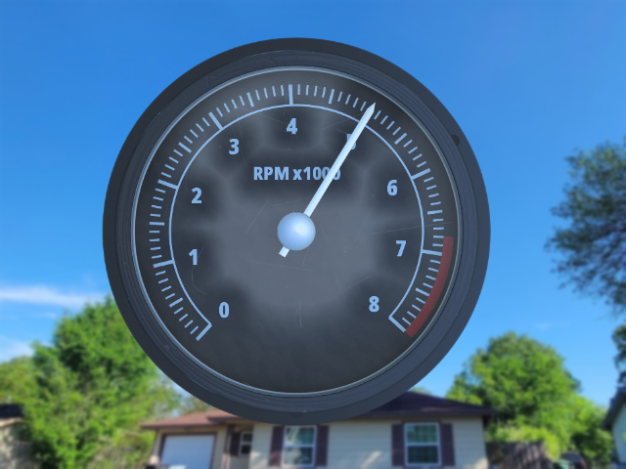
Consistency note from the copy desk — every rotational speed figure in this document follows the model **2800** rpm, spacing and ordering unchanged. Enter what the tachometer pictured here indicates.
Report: **5000** rpm
